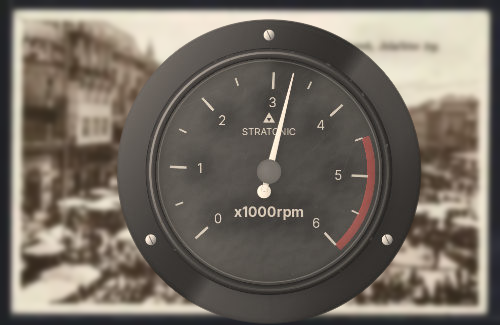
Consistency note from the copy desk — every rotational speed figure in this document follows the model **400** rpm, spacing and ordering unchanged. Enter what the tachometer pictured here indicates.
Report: **3250** rpm
